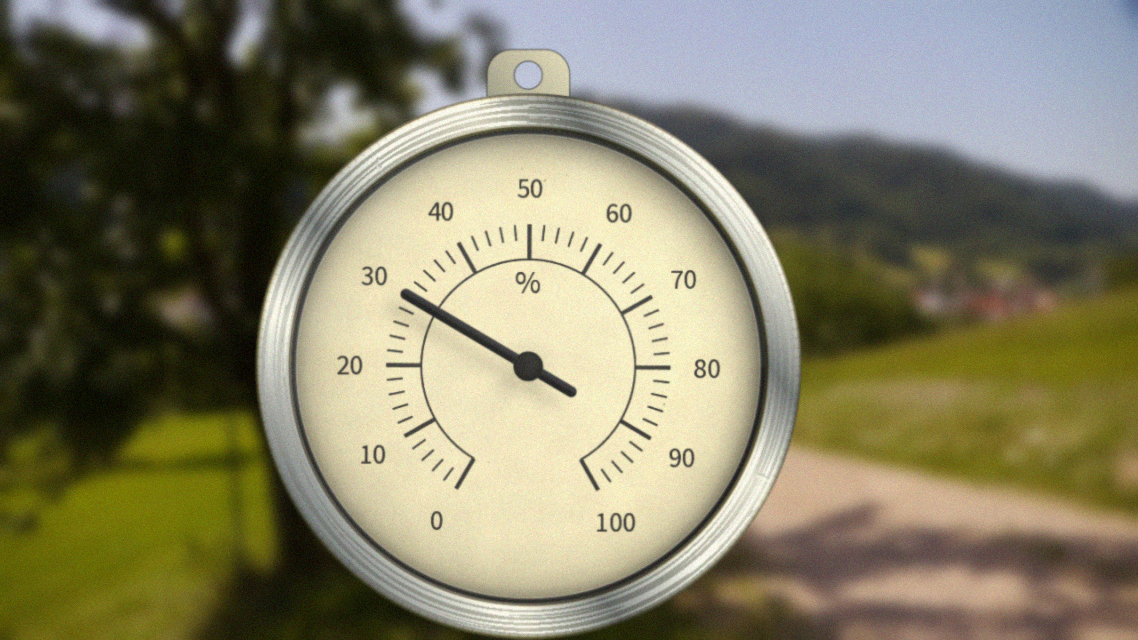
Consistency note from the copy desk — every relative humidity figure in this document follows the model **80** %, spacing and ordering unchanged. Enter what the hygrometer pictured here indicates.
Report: **30** %
